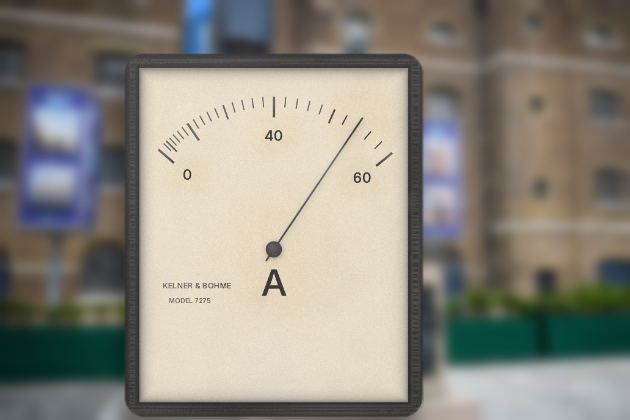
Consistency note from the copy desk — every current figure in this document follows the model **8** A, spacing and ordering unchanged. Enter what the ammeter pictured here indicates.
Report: **54** A
